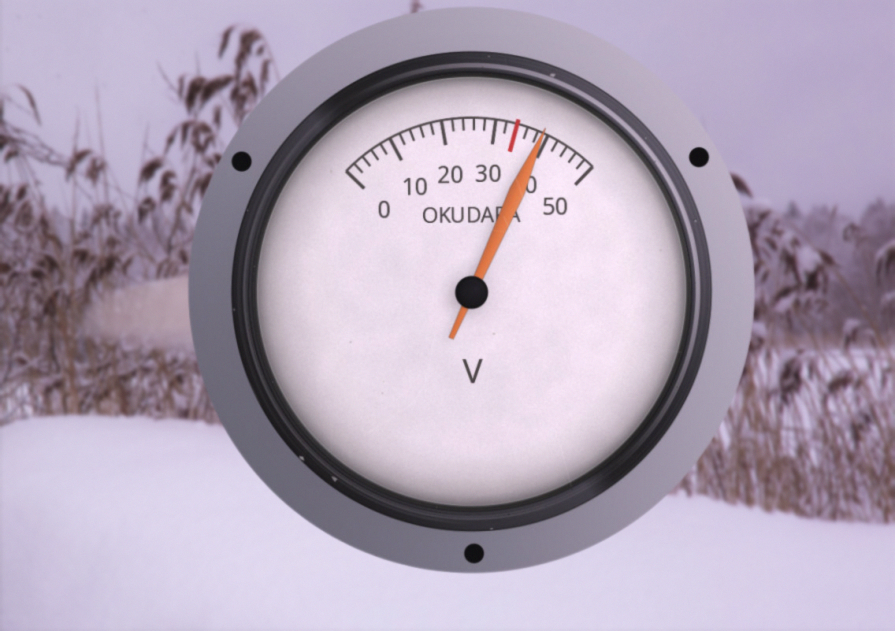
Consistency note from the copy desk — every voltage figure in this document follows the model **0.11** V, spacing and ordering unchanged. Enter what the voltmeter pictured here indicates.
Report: **39** V
